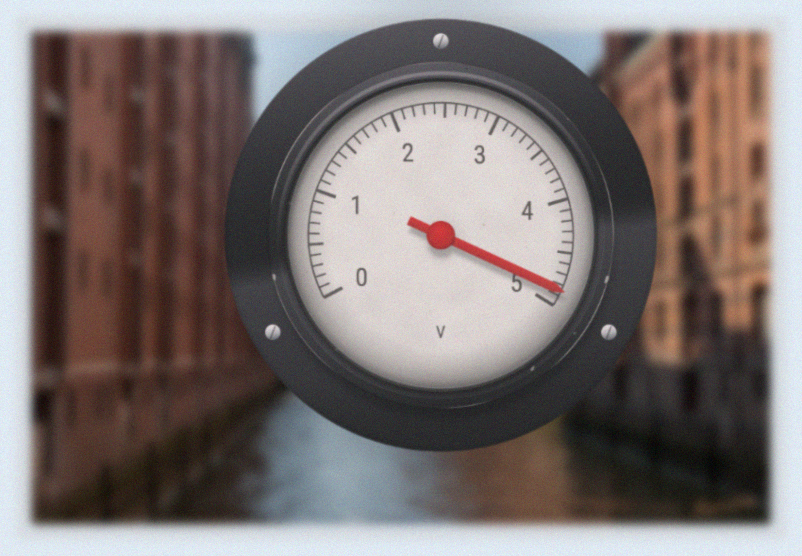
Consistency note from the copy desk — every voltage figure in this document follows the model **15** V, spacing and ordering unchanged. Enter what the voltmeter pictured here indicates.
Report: **4.85** V
